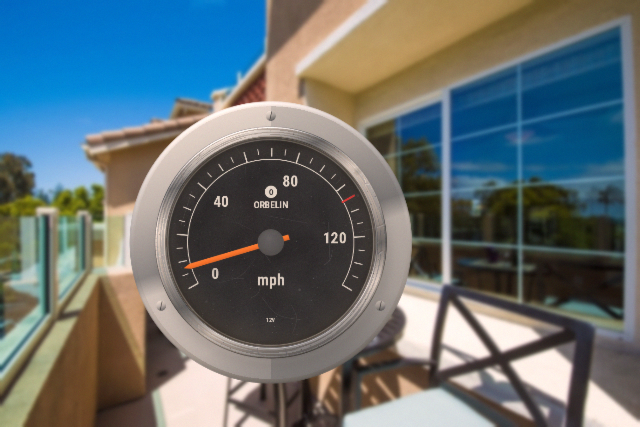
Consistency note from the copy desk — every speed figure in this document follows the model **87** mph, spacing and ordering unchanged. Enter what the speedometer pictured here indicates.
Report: **7.5** mph
